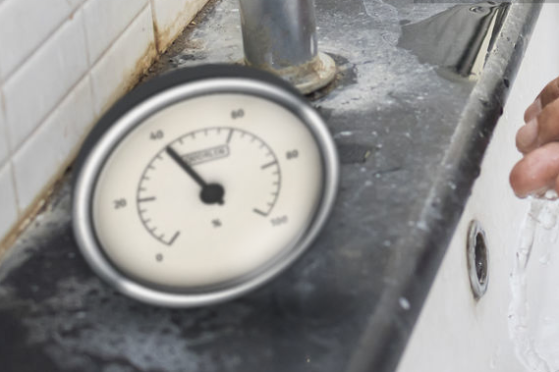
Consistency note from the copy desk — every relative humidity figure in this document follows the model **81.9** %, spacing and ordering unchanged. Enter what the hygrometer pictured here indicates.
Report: **40** %
